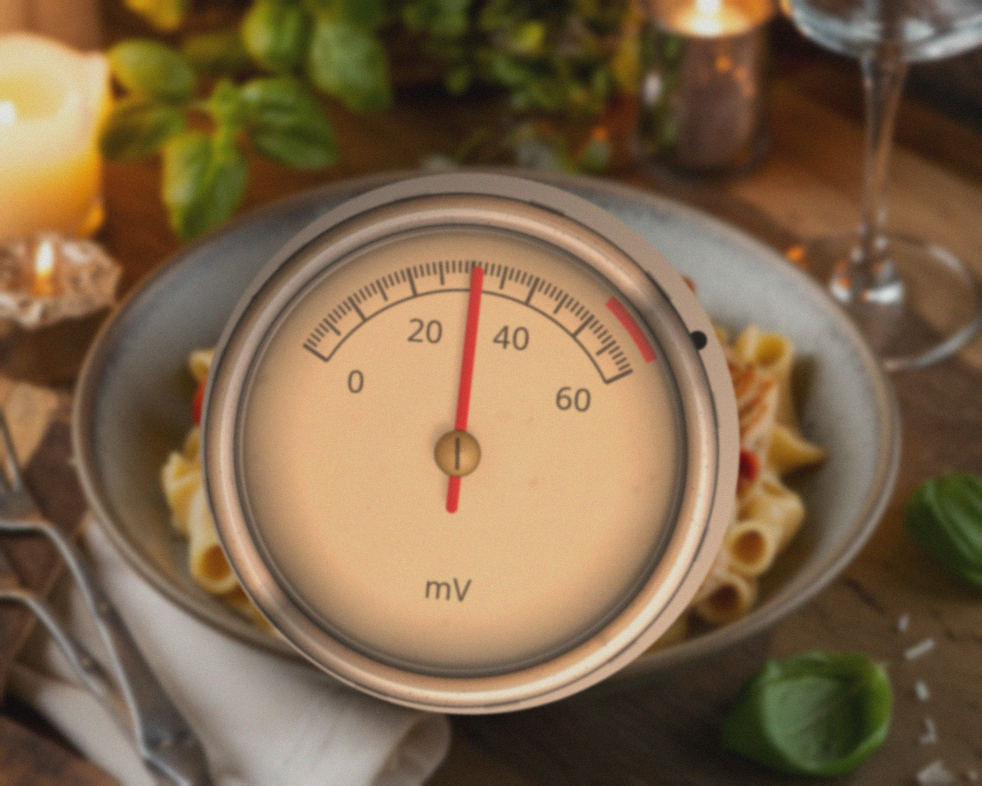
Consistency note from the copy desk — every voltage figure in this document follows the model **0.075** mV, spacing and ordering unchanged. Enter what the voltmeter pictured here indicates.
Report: **31** mV
